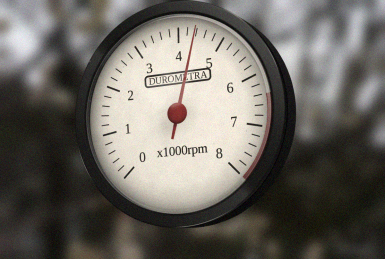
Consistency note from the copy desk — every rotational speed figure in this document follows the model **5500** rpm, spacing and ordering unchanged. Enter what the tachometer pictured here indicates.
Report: **4400** rpm
